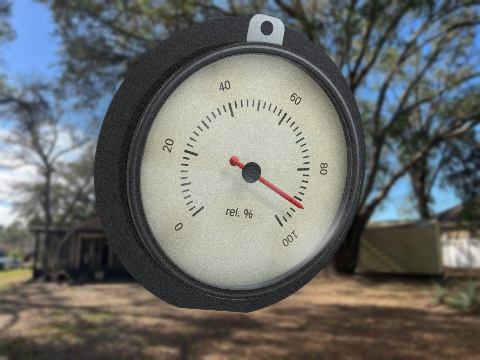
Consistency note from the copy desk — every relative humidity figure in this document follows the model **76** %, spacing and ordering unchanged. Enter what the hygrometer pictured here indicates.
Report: **92** %
